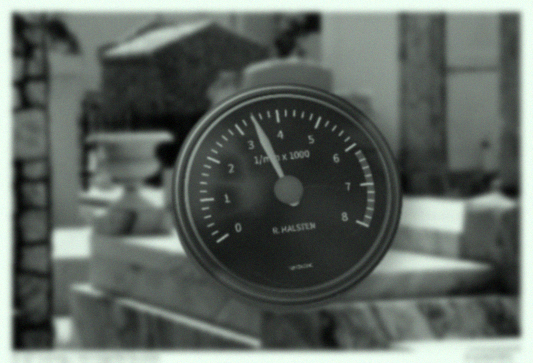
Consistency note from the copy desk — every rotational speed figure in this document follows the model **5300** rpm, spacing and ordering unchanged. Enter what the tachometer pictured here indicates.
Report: **3400** rpm
